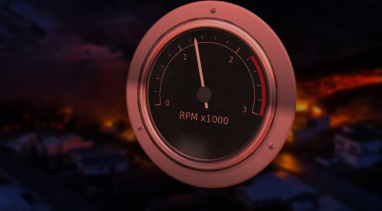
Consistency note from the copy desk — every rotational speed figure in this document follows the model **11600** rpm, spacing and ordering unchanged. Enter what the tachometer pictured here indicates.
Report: **1300** rpm
